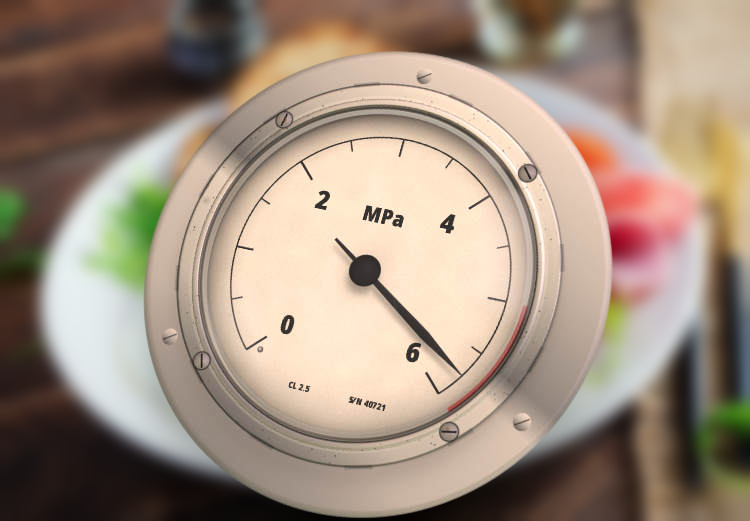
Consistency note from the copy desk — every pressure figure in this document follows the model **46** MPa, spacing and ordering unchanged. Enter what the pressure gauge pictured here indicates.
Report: **5.75** MPa
